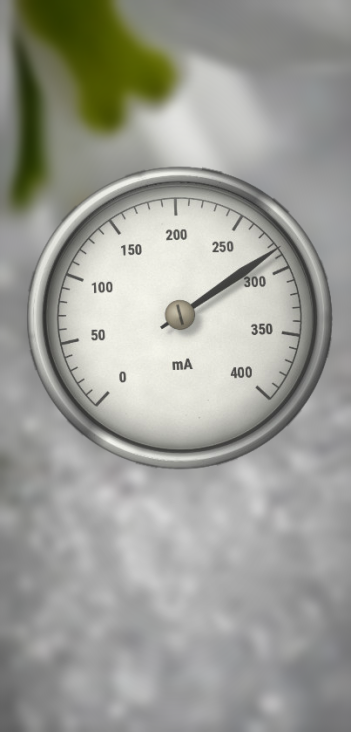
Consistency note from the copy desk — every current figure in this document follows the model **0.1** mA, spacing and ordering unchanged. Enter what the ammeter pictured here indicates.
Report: **285** mA
